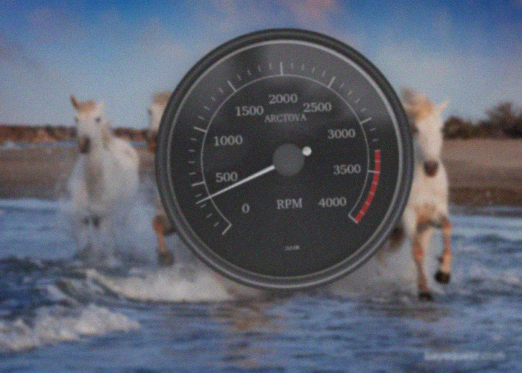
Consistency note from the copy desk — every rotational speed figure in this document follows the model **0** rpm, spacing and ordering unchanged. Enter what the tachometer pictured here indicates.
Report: **350** rpm
